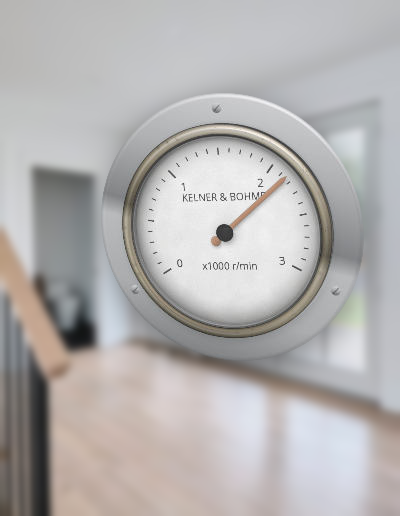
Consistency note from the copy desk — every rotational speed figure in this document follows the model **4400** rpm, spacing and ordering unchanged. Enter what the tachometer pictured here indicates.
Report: **2150** rpm
